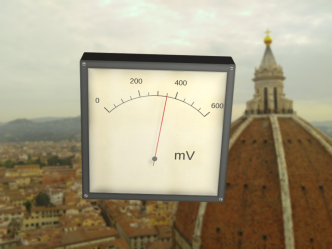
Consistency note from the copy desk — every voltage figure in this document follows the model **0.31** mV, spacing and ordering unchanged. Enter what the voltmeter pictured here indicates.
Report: **350** mV
